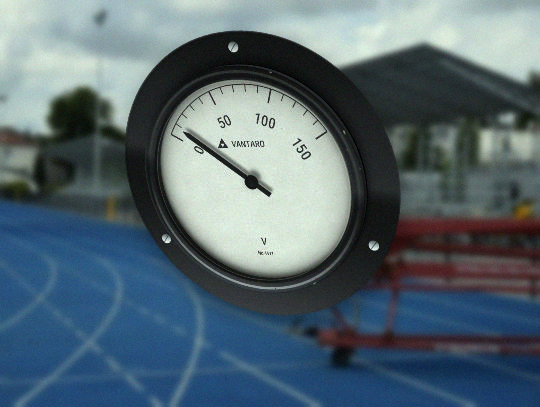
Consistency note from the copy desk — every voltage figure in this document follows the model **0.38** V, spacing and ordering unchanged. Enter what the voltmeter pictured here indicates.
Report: **10** V
